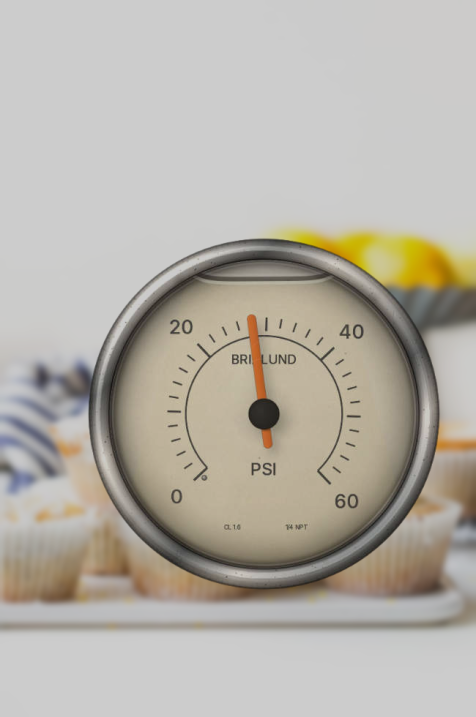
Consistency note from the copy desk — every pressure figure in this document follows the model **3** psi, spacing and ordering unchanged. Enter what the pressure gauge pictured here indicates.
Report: **28** psi
